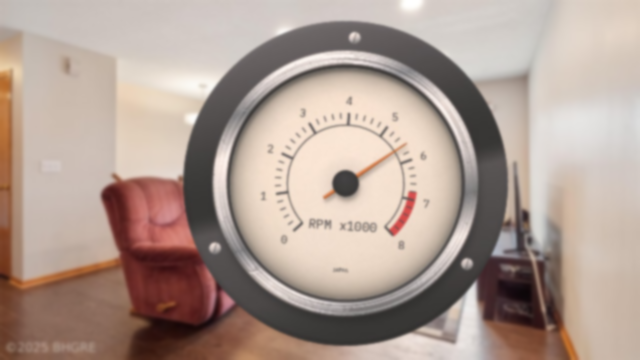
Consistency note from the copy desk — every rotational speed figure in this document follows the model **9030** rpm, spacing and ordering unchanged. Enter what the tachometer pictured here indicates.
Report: **5600** rpm
